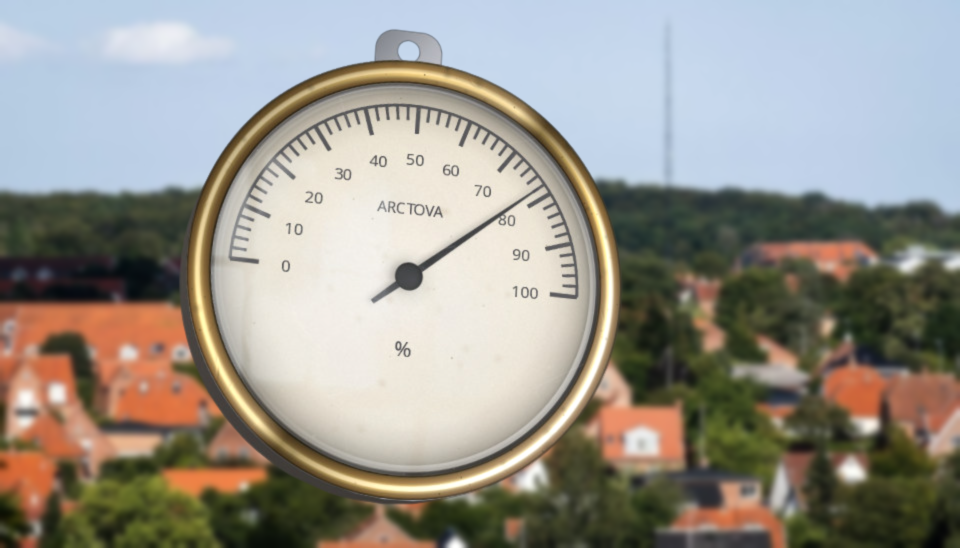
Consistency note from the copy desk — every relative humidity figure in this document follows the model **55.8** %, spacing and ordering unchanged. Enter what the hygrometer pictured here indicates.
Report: **78** %
